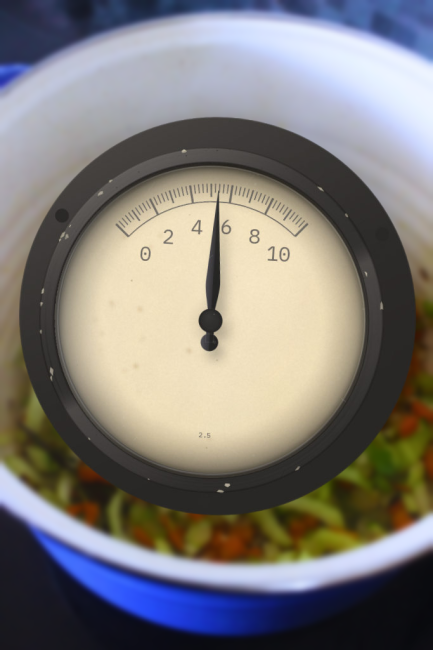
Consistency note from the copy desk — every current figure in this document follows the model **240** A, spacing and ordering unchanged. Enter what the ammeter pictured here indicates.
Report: **5.4** A
